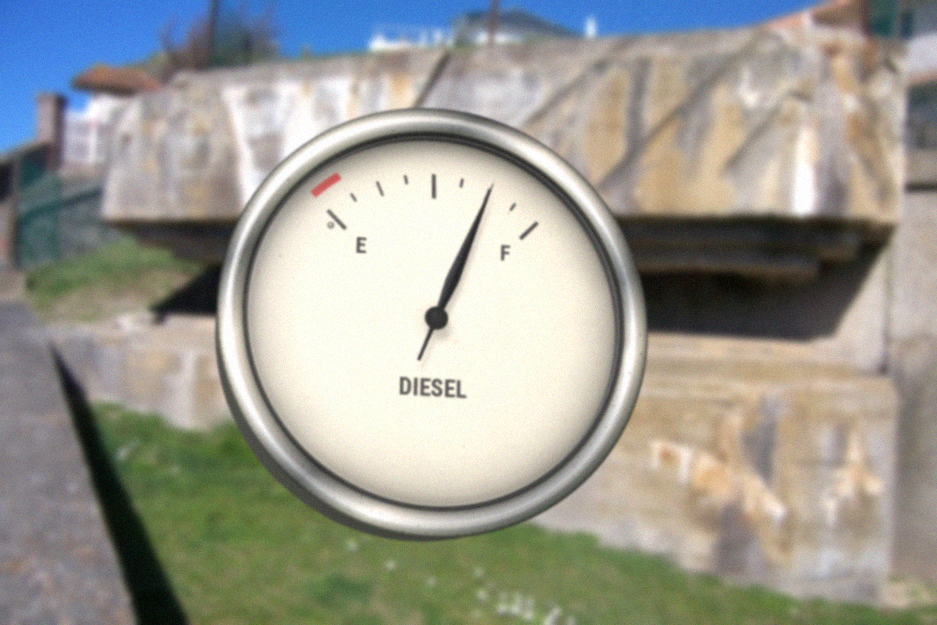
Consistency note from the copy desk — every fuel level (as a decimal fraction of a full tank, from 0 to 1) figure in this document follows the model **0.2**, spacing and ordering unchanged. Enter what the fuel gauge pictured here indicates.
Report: **0.75**
